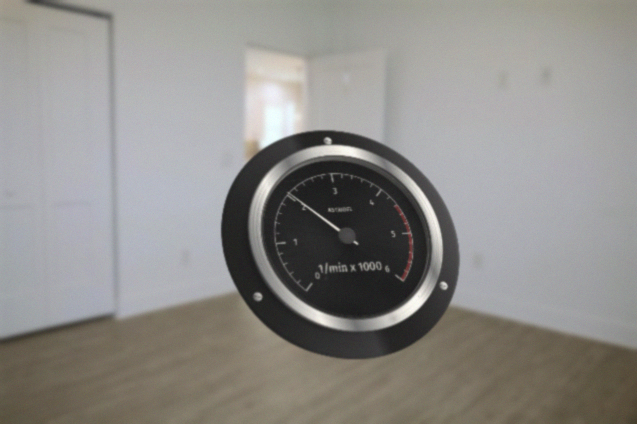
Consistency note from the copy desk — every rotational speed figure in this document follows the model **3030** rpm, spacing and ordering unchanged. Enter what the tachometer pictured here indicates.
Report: **2000** rpm
